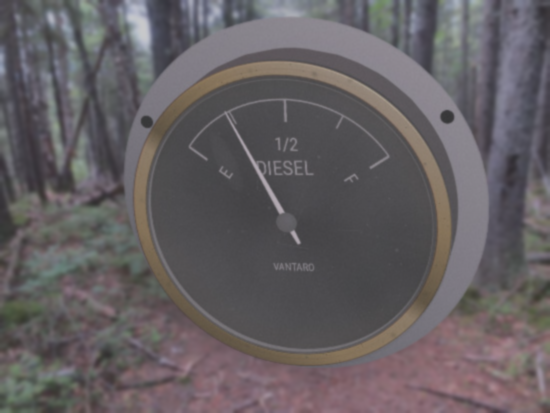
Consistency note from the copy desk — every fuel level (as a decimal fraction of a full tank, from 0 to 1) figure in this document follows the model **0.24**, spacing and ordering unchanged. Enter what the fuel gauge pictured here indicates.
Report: **0.25**
